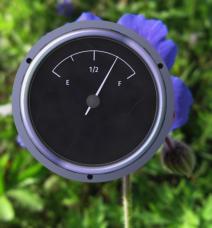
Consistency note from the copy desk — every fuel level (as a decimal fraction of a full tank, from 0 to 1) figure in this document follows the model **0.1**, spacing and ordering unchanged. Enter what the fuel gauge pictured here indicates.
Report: **0.75**
